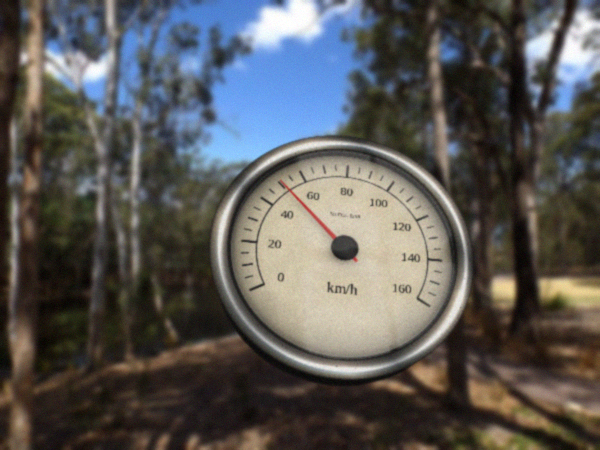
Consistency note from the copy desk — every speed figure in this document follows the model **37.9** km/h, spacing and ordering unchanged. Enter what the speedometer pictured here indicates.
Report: **50** km/h
